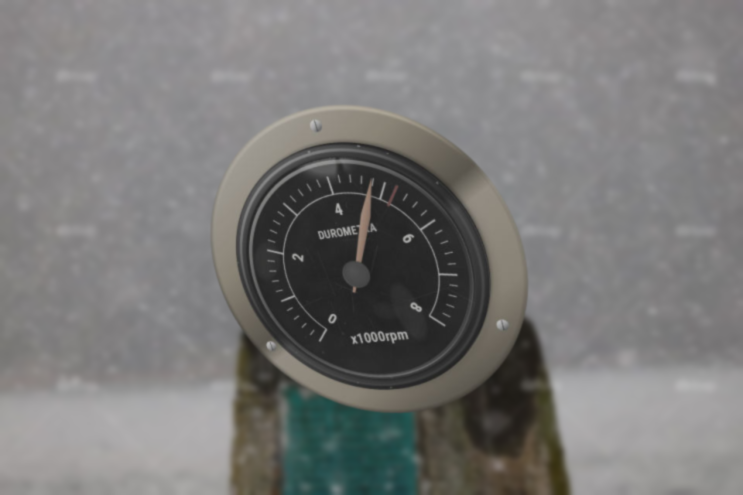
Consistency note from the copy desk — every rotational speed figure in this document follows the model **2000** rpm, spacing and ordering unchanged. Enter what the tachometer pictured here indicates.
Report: **4800** rpm
